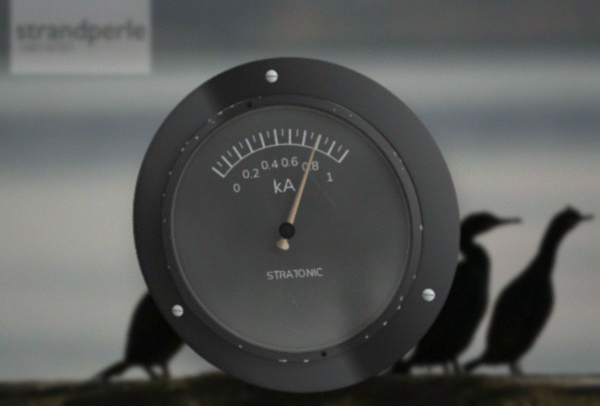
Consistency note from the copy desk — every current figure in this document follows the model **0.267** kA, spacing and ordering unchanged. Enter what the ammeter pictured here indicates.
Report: **0.8** kA
